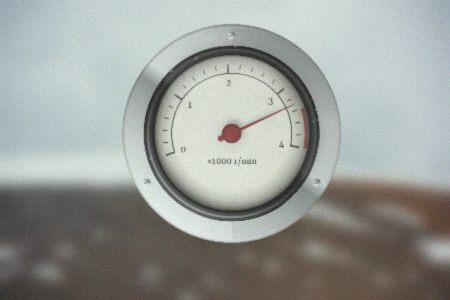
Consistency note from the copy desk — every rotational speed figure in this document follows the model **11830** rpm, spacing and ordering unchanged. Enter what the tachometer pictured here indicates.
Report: **3300** rpm
